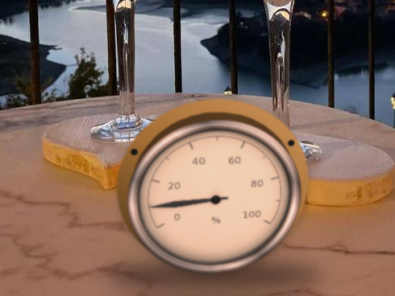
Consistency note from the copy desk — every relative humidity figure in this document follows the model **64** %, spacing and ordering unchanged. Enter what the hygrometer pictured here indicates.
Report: **10** %
